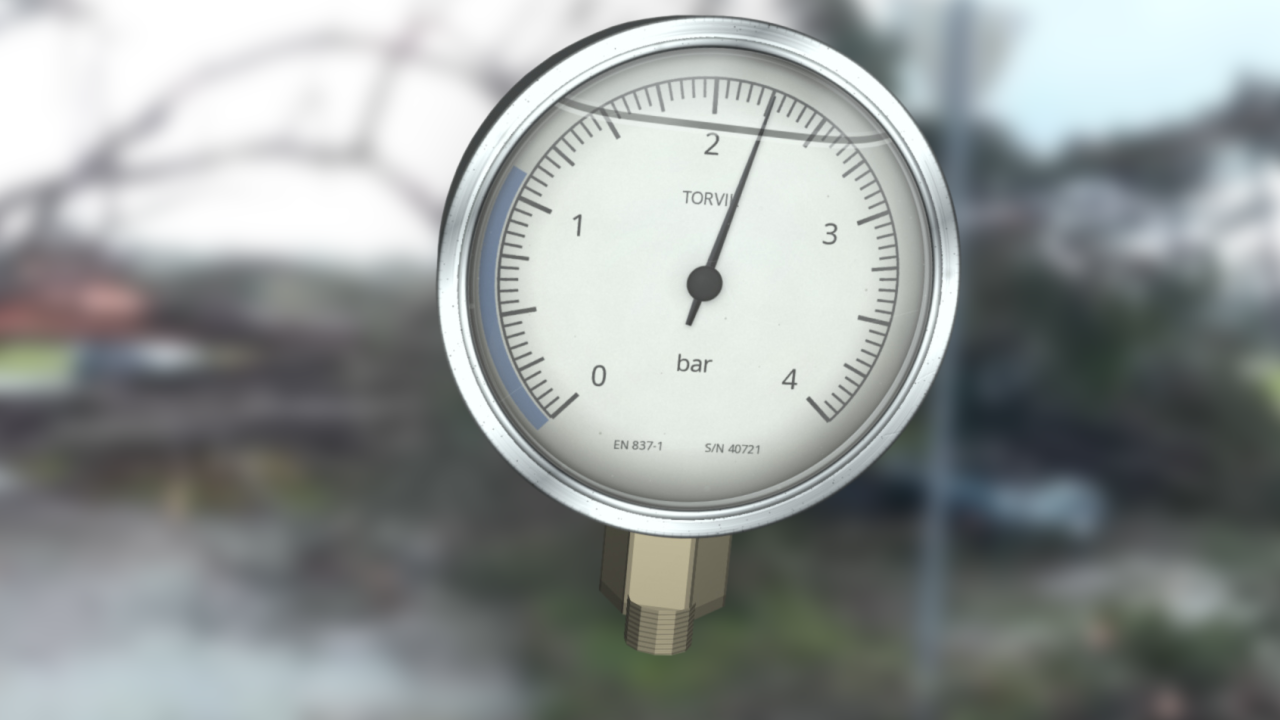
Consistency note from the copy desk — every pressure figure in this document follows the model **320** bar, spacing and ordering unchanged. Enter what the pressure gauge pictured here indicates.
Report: **2.25** bar
